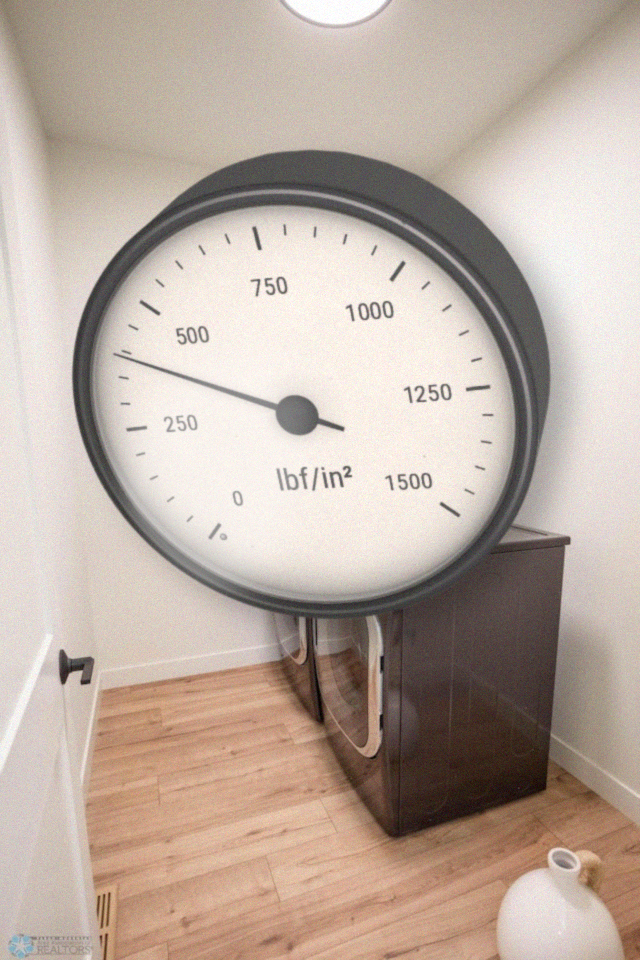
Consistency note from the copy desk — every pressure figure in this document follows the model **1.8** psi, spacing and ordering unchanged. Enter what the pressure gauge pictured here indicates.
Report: **400** psi
